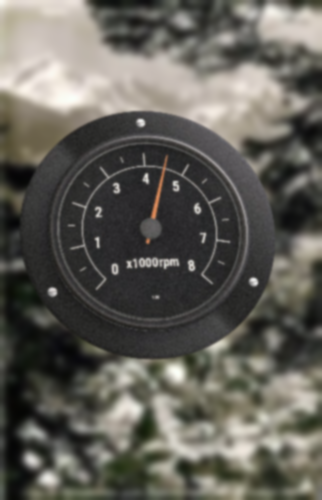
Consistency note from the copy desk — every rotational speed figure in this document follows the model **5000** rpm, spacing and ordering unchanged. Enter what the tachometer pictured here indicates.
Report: **4500** rpm
